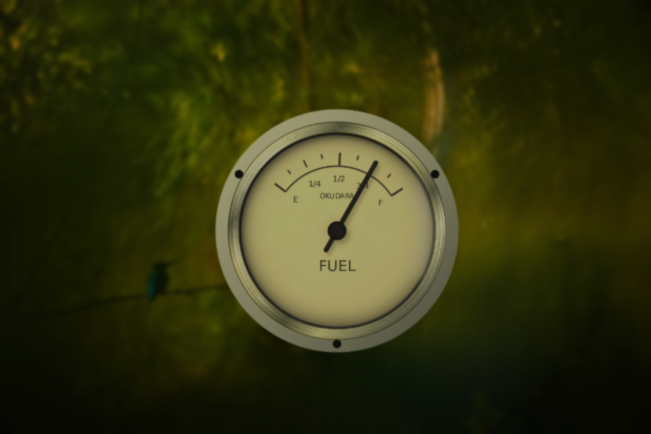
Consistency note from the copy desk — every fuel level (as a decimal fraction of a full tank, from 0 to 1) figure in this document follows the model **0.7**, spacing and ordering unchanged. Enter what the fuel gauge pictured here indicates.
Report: **0.75**
